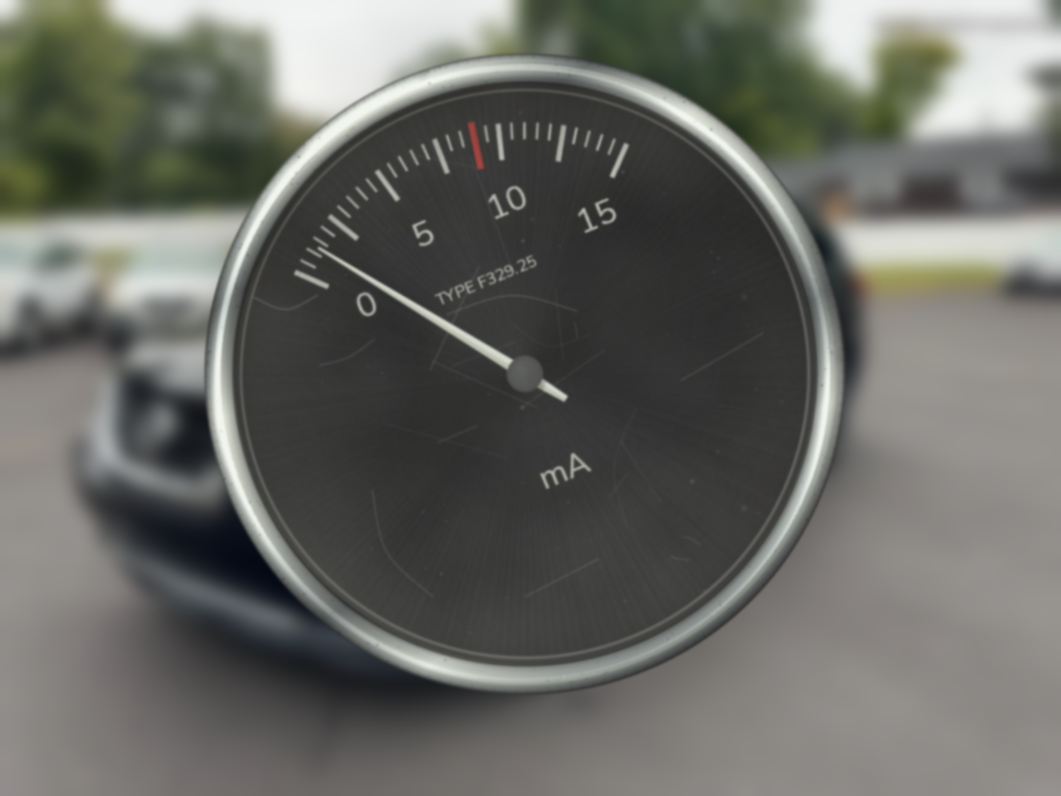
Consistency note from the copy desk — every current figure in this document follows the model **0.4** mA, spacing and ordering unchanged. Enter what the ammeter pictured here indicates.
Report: **1.25** mA
